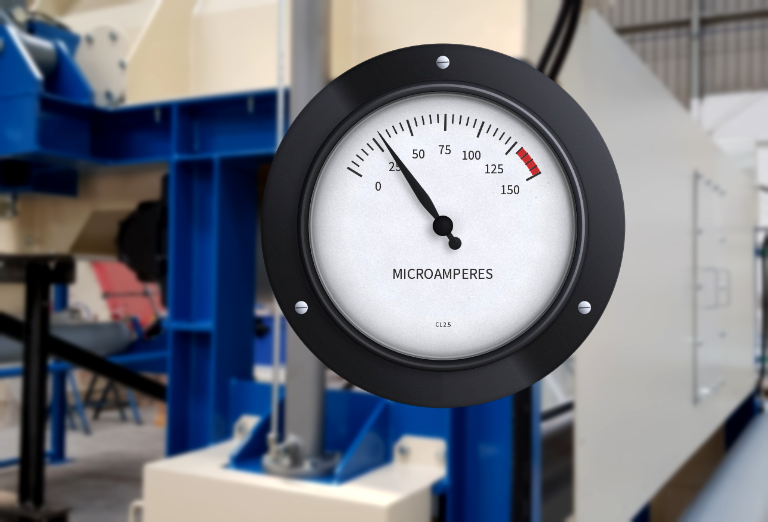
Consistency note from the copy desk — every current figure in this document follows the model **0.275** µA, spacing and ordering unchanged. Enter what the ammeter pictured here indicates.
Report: **30** µA
